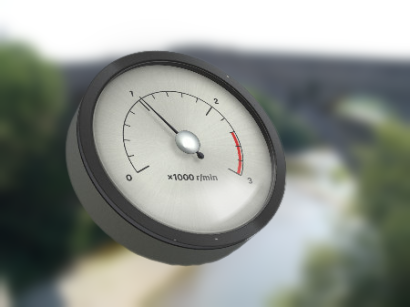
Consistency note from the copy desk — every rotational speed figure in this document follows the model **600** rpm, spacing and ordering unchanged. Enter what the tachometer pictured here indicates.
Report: **1000** rpm
